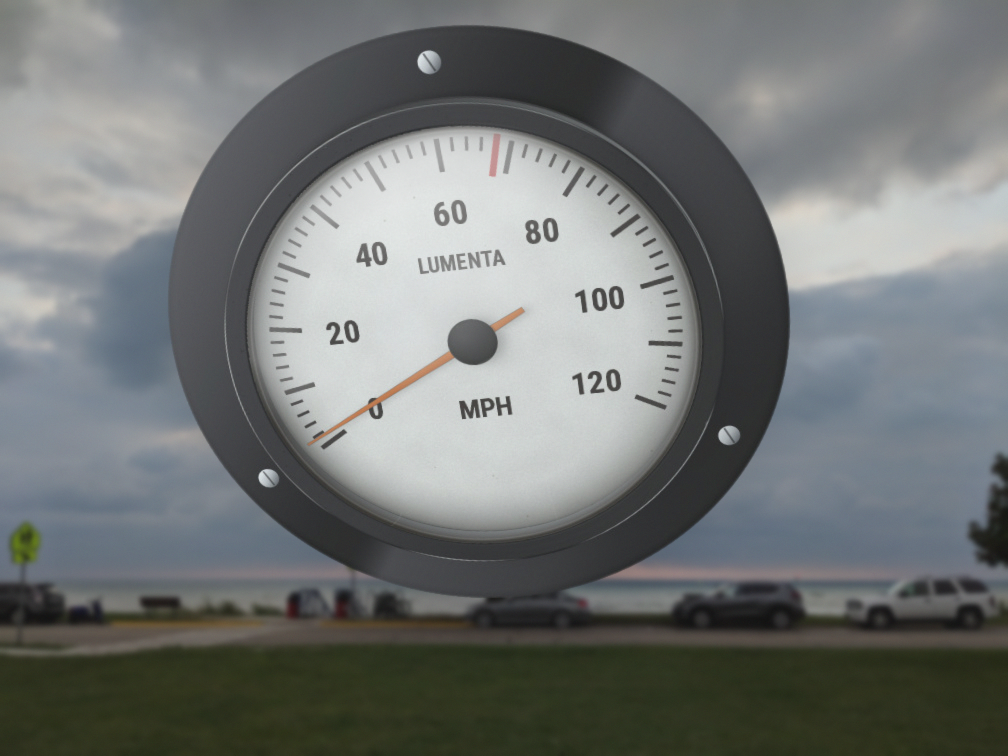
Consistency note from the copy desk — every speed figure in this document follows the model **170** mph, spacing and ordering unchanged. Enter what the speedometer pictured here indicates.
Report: **2** mph
